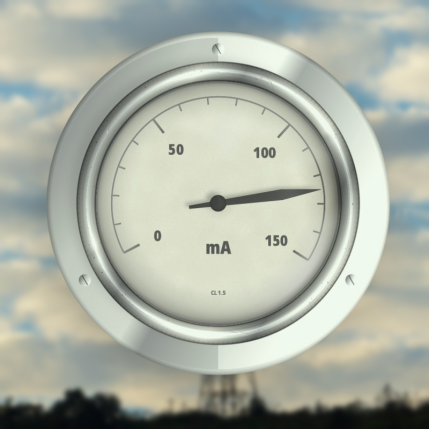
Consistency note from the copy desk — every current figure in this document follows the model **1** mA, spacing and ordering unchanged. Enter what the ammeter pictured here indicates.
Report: **125** mA
